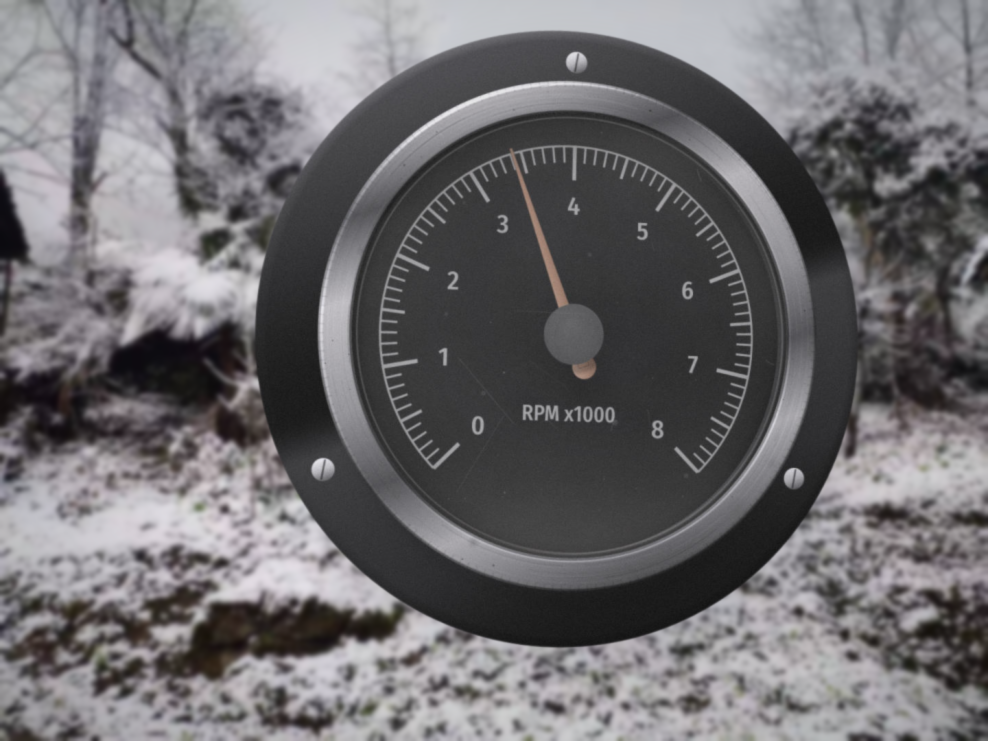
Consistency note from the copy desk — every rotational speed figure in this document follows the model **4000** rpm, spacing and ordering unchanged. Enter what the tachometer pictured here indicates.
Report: **3400** rpm
